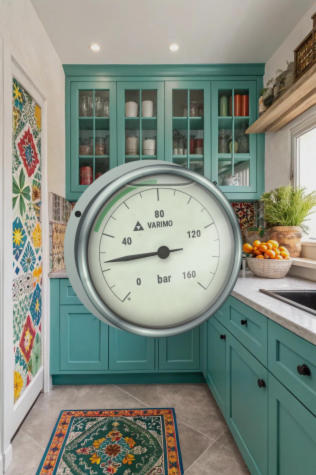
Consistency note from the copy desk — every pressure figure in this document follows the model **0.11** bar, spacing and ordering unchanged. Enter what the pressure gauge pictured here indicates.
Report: **25** bar
